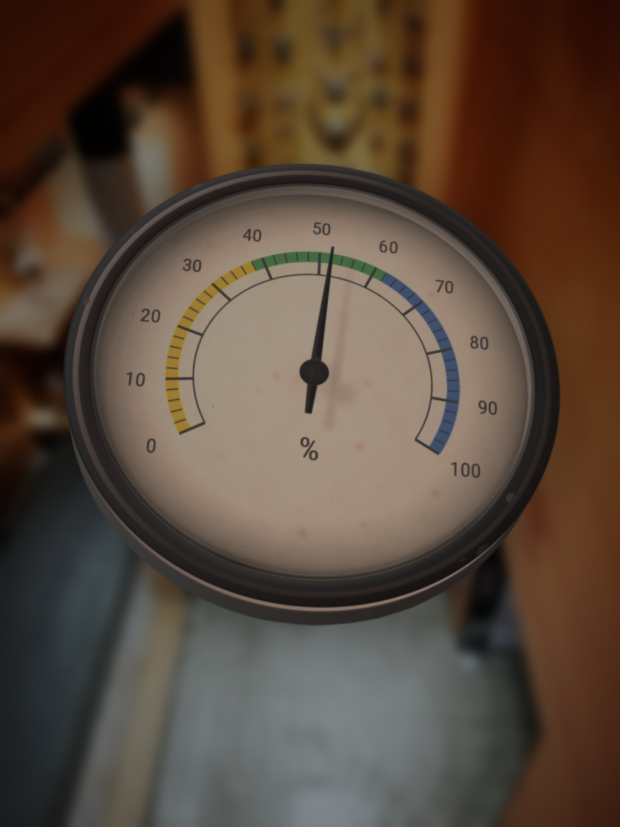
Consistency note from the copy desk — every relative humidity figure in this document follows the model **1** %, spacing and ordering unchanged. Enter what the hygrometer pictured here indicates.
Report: **52** %
